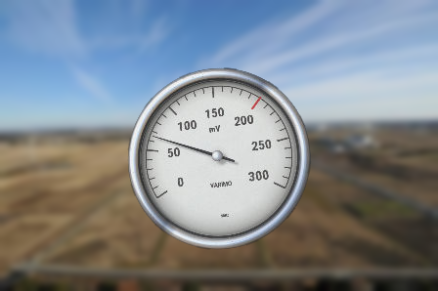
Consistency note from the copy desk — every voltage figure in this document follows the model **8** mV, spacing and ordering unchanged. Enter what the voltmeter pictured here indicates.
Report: **65** mV
